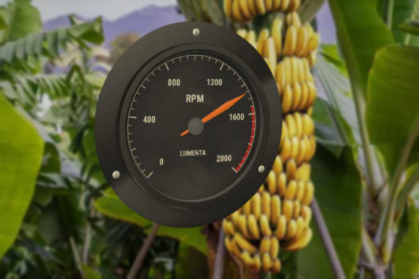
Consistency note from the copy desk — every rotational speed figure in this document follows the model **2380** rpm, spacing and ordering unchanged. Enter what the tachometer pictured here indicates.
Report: **1450** rpm
